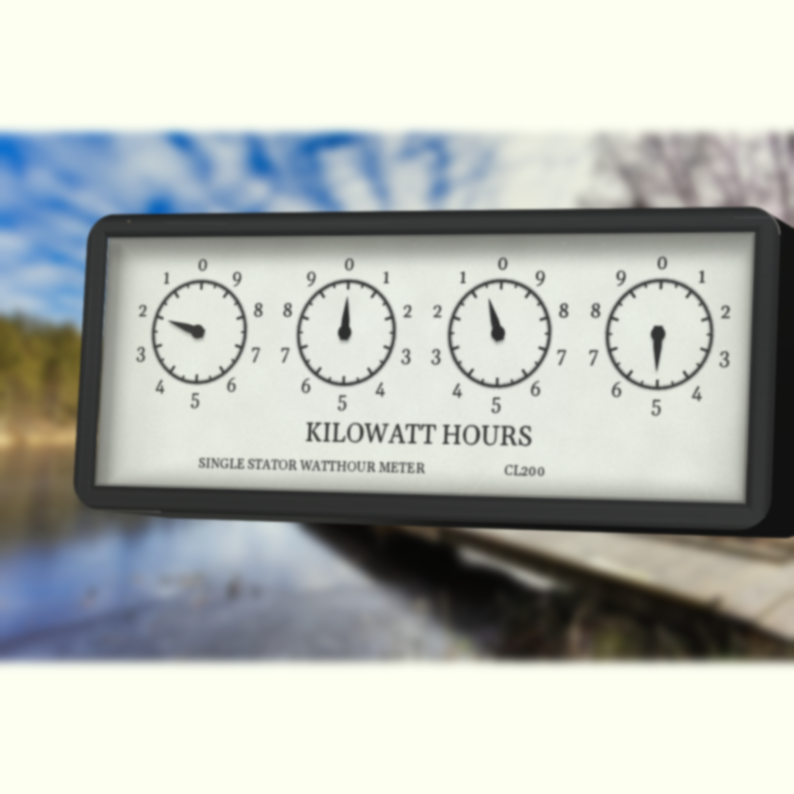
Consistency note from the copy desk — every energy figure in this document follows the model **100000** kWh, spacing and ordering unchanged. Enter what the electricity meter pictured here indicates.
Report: **2005** kWh
